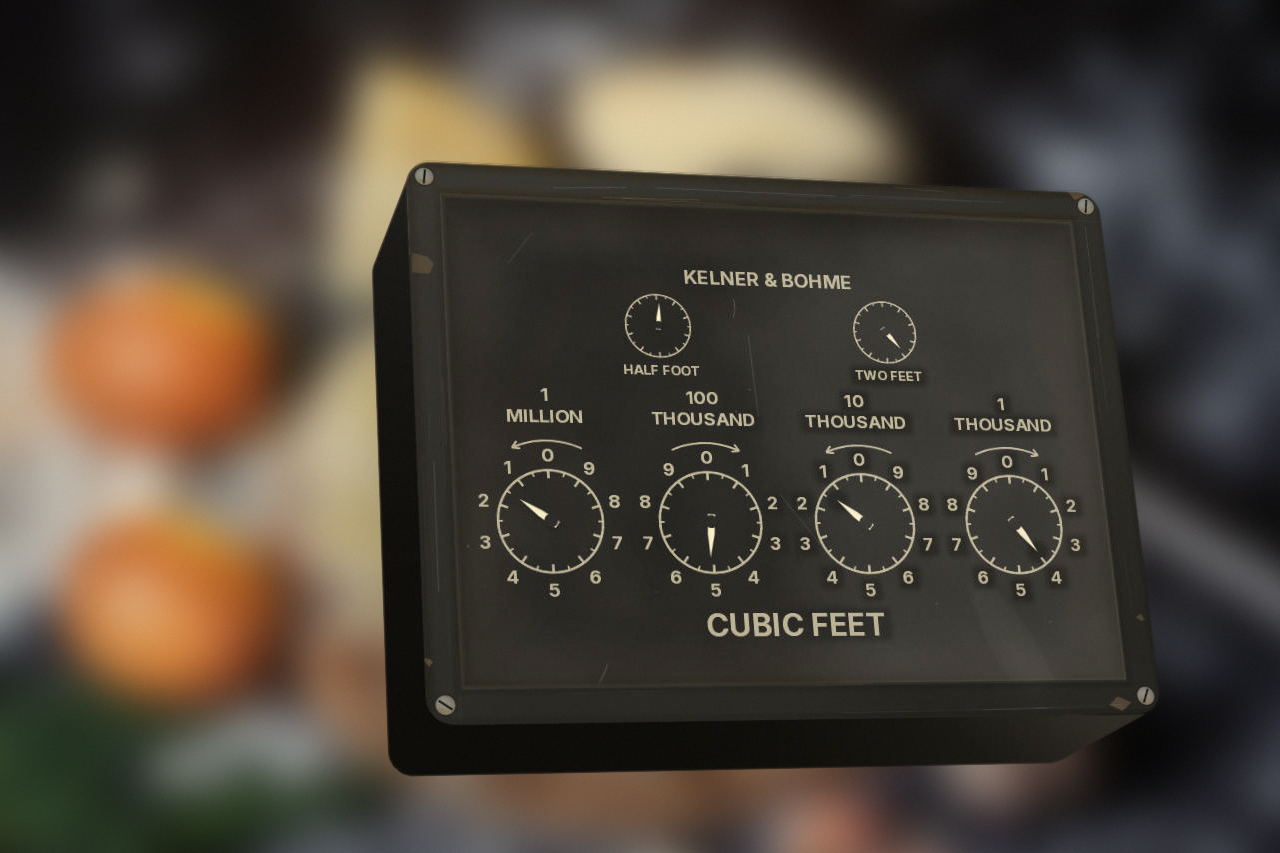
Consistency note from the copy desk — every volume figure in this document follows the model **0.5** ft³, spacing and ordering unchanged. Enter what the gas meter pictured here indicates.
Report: **151400** ft³
